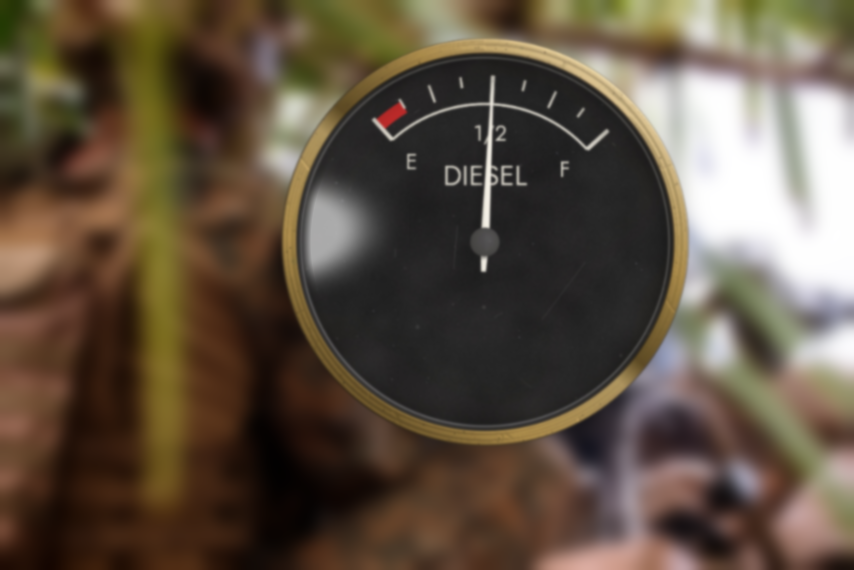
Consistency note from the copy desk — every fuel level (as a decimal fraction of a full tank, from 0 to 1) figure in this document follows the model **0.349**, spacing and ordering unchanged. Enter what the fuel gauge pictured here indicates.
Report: **0.5**
